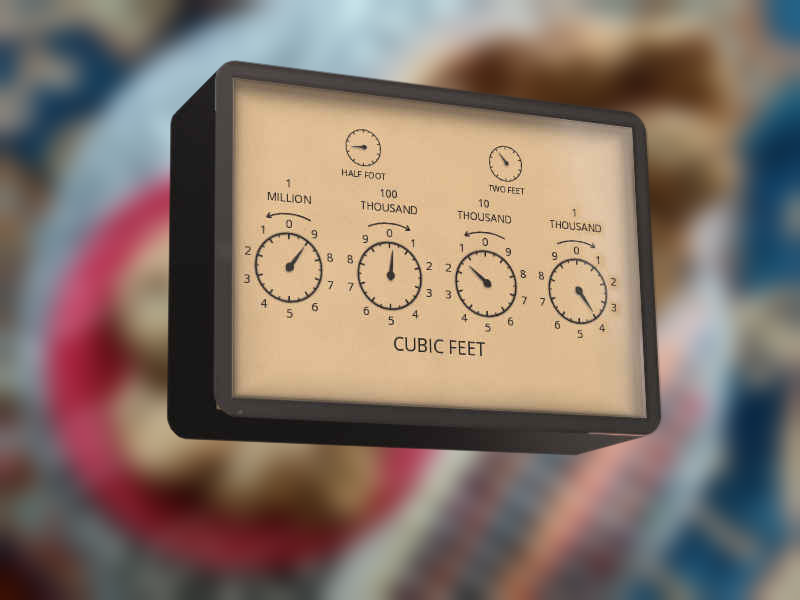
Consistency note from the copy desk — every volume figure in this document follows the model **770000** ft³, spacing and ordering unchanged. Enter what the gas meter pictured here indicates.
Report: **901400** ft³
